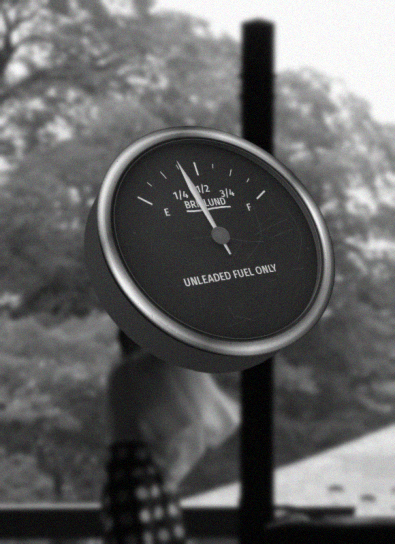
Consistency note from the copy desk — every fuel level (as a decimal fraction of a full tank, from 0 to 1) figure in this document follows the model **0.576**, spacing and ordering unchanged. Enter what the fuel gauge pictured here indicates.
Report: **0.375**
